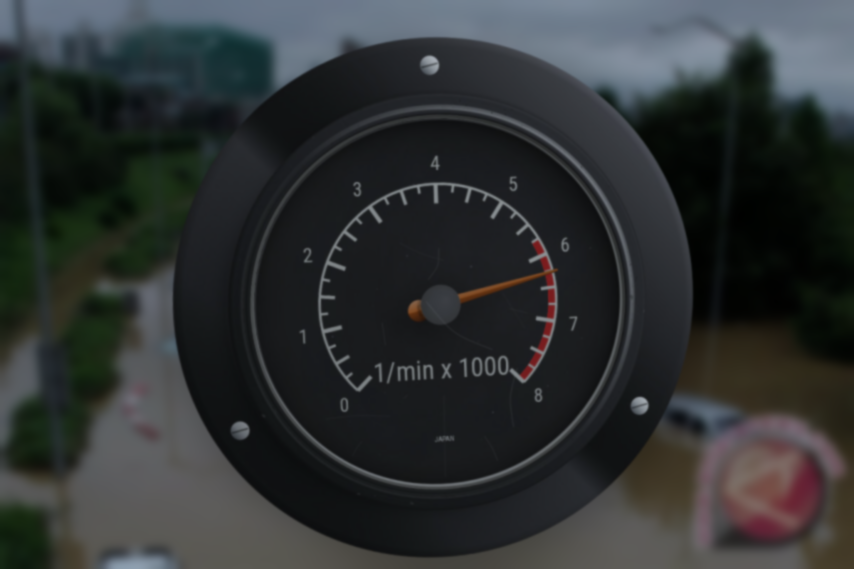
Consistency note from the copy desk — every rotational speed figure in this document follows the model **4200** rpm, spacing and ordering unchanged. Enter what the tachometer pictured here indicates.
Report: **6250** rpm
